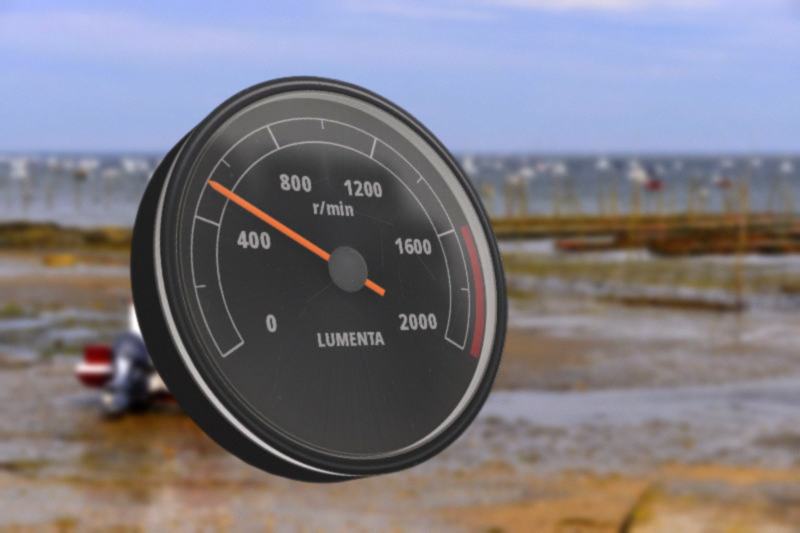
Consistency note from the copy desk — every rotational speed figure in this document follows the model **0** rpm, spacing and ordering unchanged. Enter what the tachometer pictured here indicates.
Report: **500** rpm
